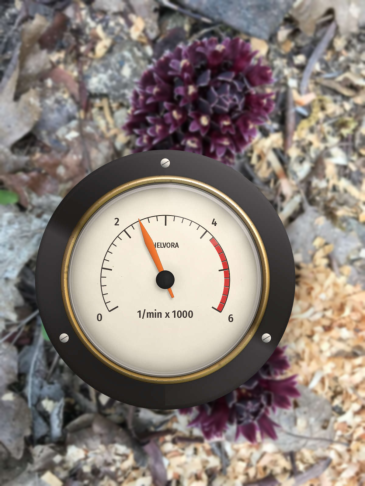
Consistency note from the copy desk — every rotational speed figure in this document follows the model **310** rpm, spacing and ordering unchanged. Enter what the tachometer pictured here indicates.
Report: **2400** rpm
